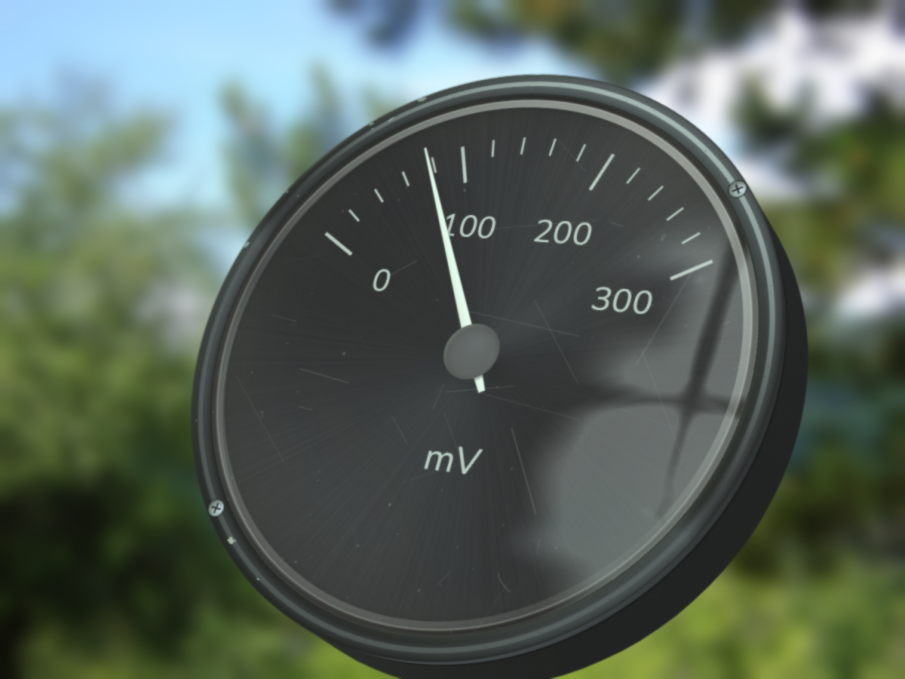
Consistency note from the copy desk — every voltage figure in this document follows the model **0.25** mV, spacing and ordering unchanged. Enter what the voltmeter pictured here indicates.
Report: **80** mV
